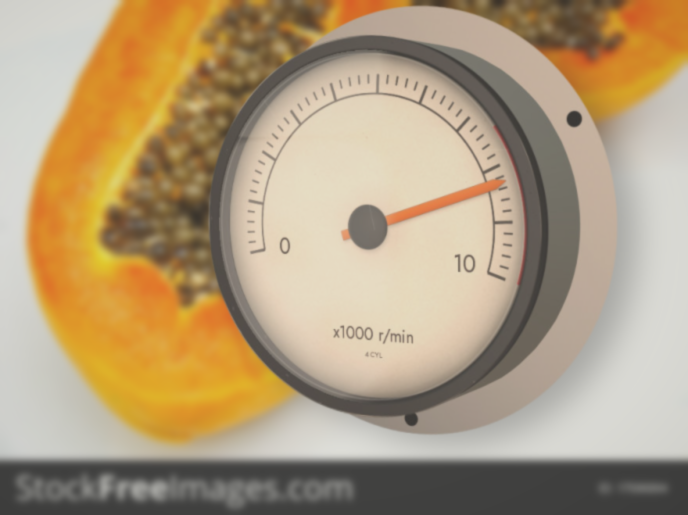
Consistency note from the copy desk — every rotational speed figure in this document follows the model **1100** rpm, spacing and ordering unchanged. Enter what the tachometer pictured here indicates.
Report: **8300** rpm
